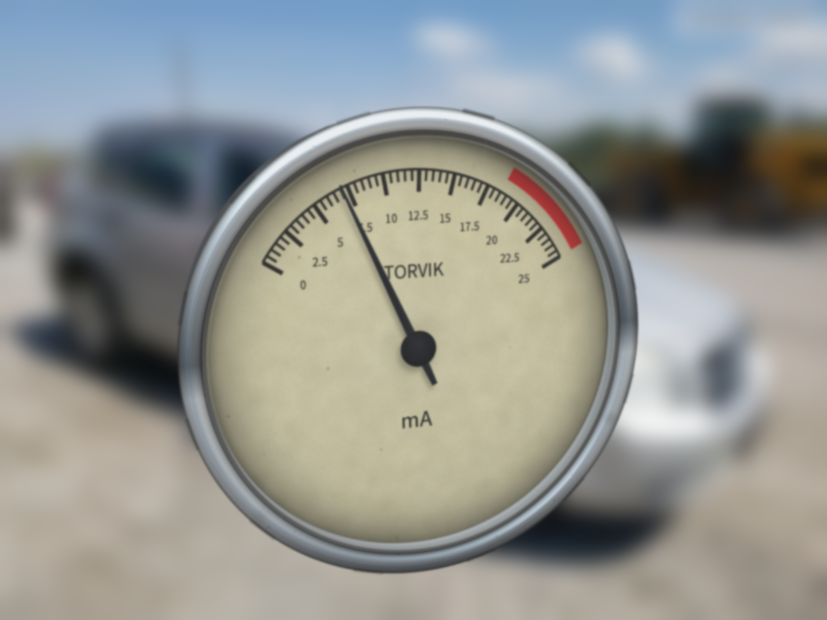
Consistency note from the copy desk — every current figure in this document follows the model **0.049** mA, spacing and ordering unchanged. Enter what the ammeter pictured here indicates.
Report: **7** mA
